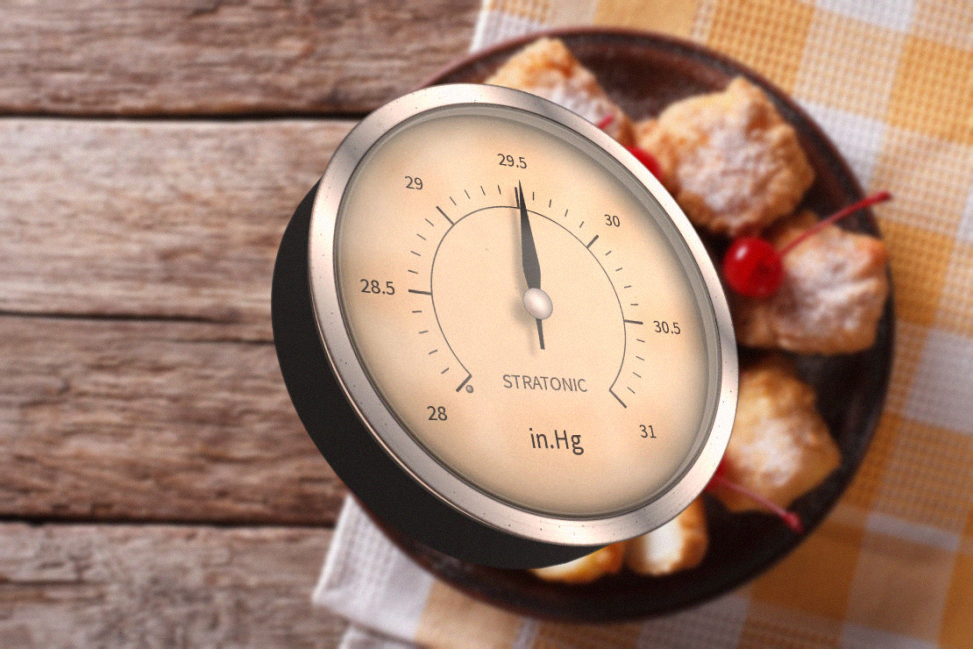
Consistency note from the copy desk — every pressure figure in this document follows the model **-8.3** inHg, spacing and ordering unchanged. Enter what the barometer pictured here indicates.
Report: **29.5** inHg
